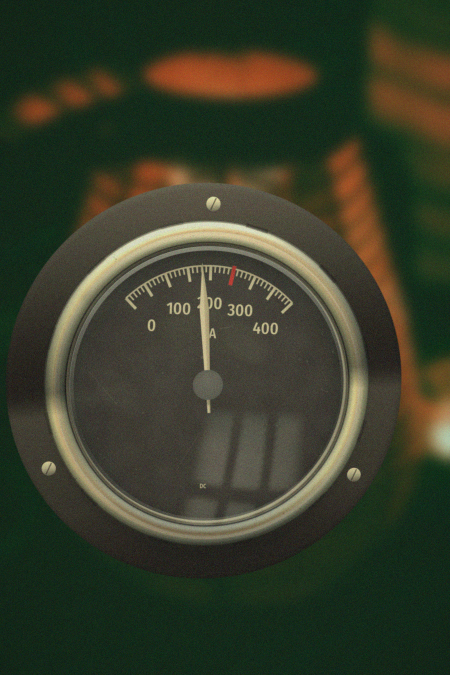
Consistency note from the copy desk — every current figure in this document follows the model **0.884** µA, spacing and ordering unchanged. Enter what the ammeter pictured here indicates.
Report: **180** µA
